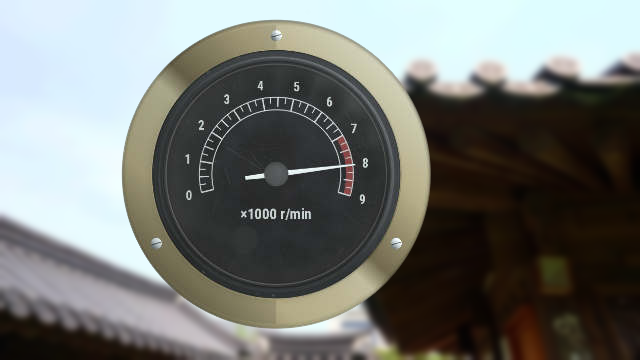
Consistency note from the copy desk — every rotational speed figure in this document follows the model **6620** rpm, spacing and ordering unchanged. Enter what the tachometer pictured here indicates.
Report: **8000** rpm
